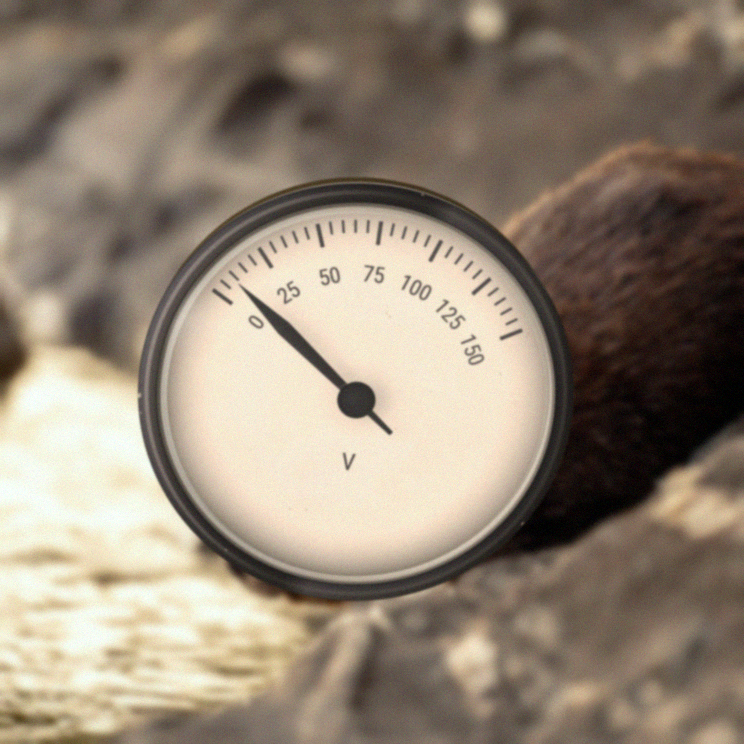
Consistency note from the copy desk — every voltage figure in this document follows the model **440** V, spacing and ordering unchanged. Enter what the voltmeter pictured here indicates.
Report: **10** V
